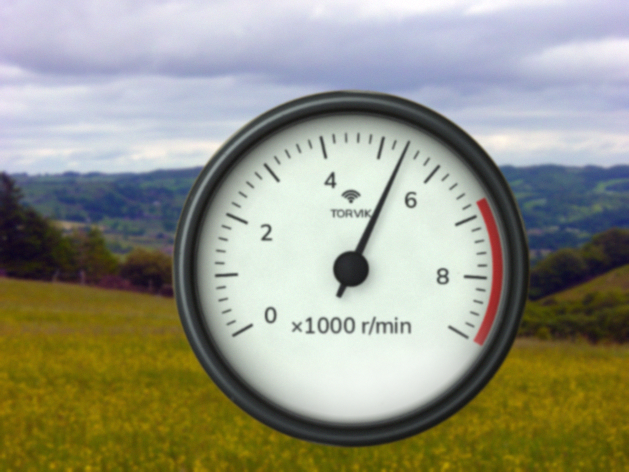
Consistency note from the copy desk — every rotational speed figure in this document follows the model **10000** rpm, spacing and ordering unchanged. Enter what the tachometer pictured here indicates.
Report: **5400** rpm
